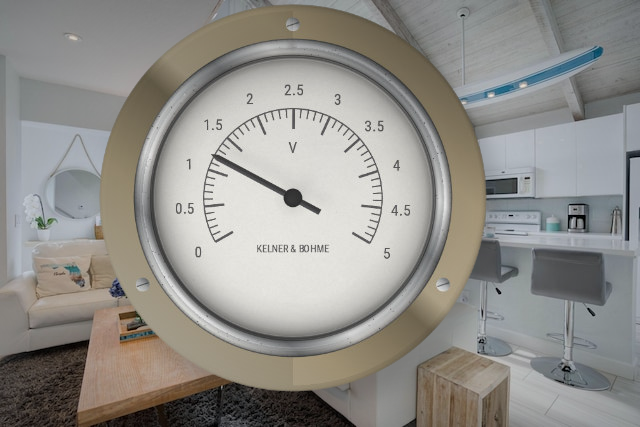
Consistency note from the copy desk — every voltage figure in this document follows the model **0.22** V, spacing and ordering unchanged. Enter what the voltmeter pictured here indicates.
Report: **1.2** V
